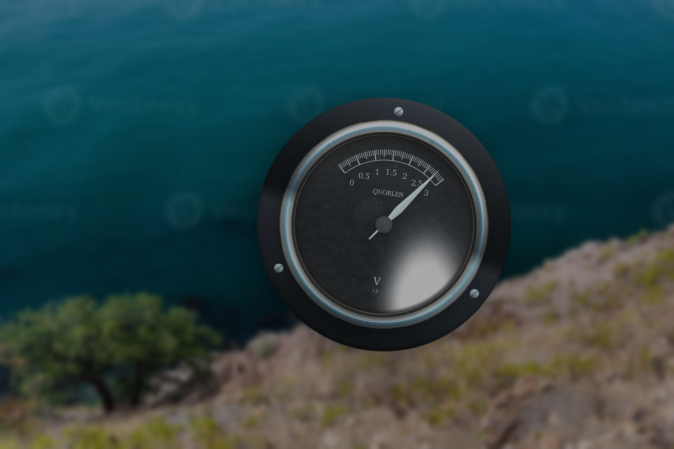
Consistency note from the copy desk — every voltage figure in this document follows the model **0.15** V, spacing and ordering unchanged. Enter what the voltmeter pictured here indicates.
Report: **2.75** V
